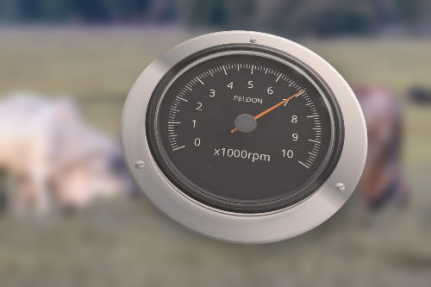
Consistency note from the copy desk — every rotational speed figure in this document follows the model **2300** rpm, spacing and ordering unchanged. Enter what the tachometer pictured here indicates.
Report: **7000** rpm
